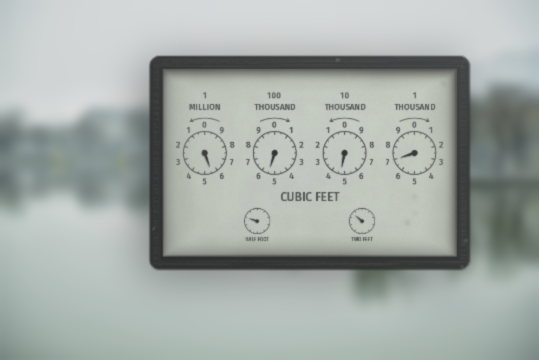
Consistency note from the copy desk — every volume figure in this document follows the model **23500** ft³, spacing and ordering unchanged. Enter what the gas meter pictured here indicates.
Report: **554700** ft³
